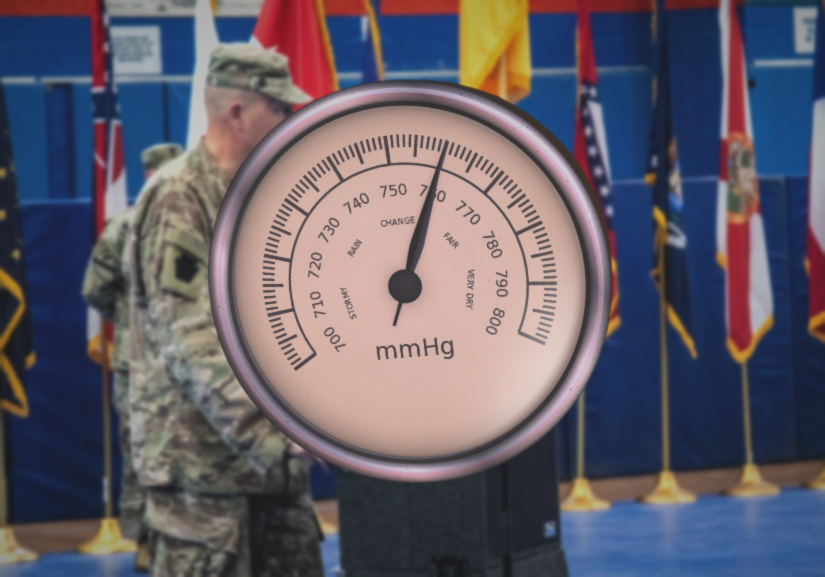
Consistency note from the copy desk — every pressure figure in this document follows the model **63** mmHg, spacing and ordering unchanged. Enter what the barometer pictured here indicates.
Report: **760** mmHg
